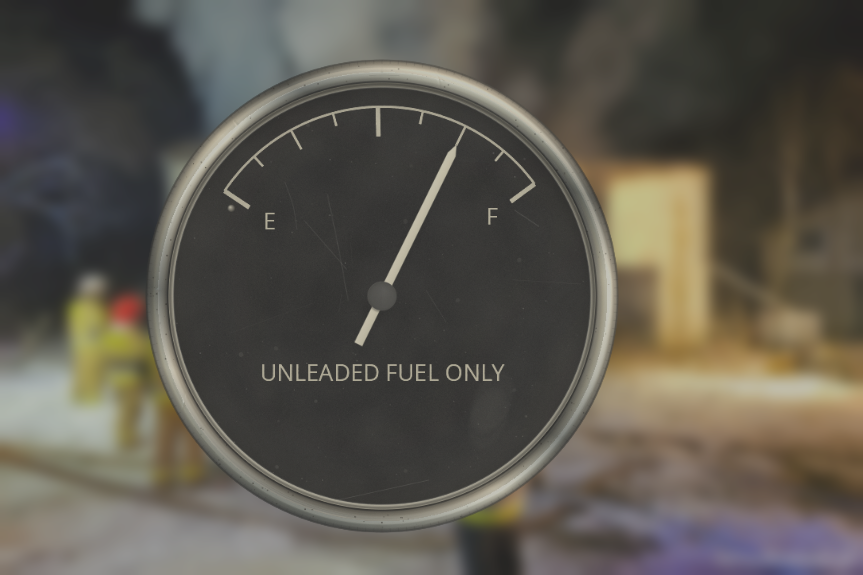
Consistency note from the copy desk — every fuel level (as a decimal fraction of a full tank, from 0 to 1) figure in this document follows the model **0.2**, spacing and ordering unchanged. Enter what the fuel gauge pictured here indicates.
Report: **0.75**
